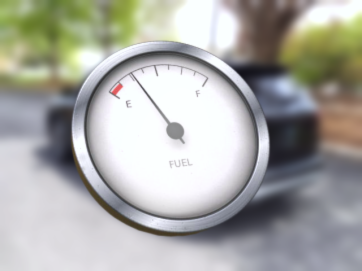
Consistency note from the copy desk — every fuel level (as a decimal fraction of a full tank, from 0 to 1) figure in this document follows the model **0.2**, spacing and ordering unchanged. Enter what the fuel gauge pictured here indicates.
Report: **0.25**
